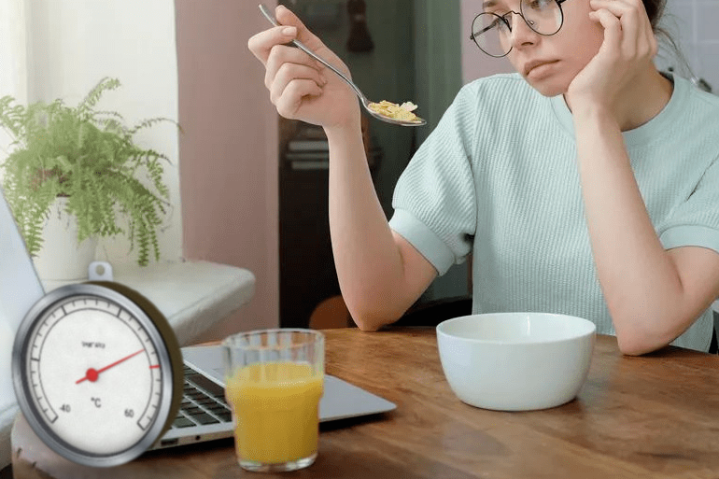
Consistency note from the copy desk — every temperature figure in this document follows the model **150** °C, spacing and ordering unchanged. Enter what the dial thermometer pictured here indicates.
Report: **34** °C
